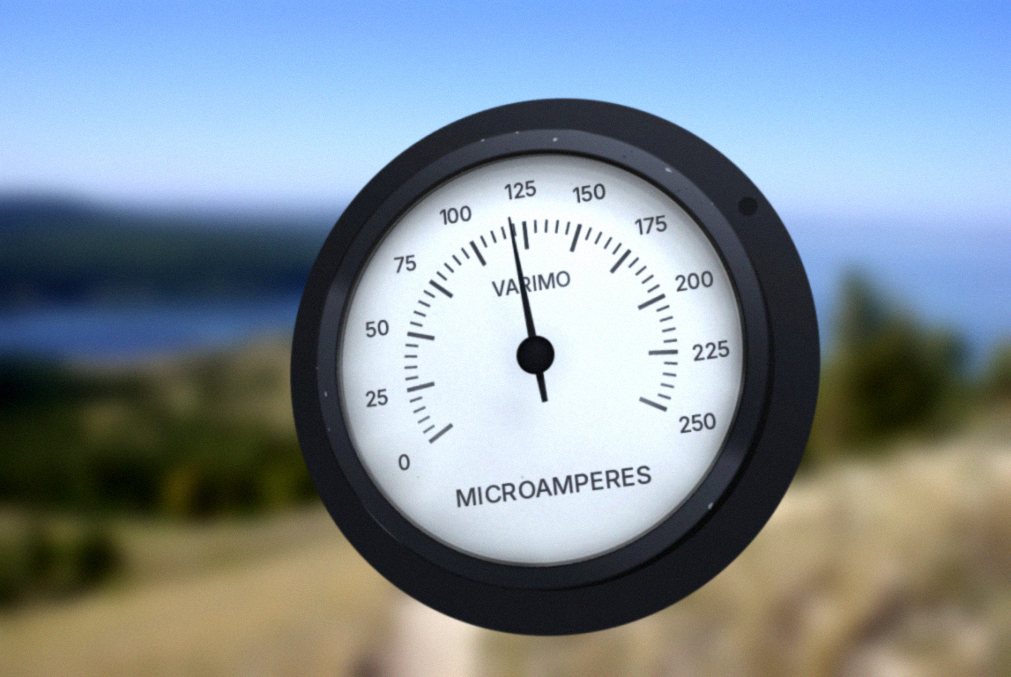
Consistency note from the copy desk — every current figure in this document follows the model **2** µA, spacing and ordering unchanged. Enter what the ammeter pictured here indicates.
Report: **120** µA
